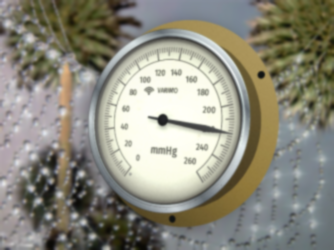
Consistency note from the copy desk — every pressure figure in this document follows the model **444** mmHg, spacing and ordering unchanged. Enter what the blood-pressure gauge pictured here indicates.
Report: **220** mmHg
